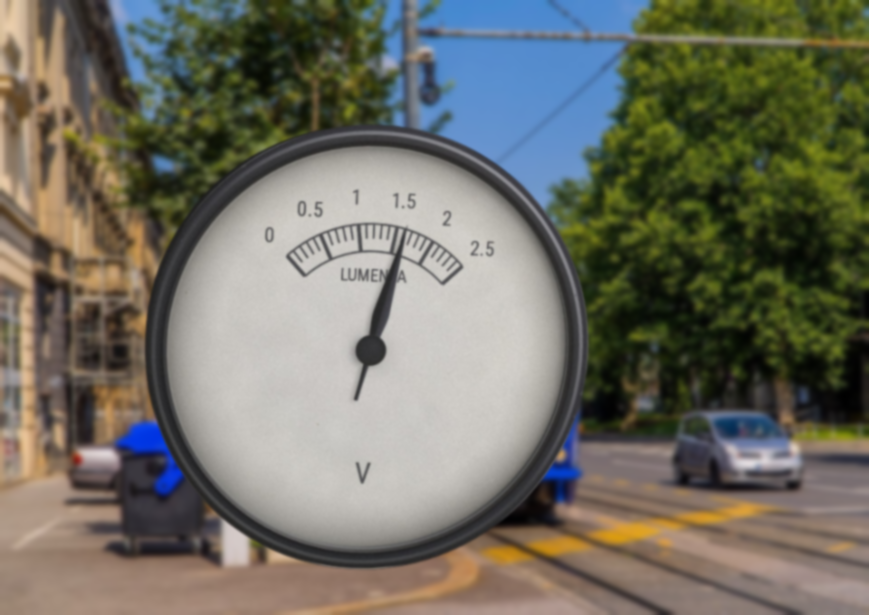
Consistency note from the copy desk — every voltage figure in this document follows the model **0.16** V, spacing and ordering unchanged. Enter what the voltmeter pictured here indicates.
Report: **1.6** V
